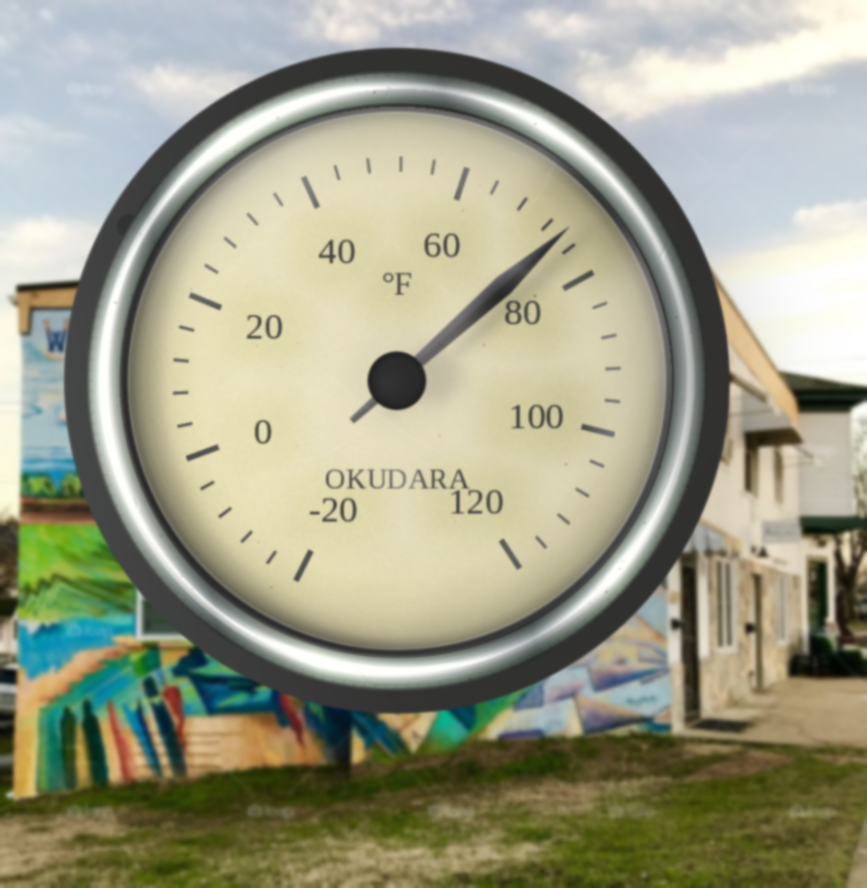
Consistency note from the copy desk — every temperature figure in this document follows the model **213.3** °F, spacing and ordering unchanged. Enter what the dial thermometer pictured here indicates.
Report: **74** °F
